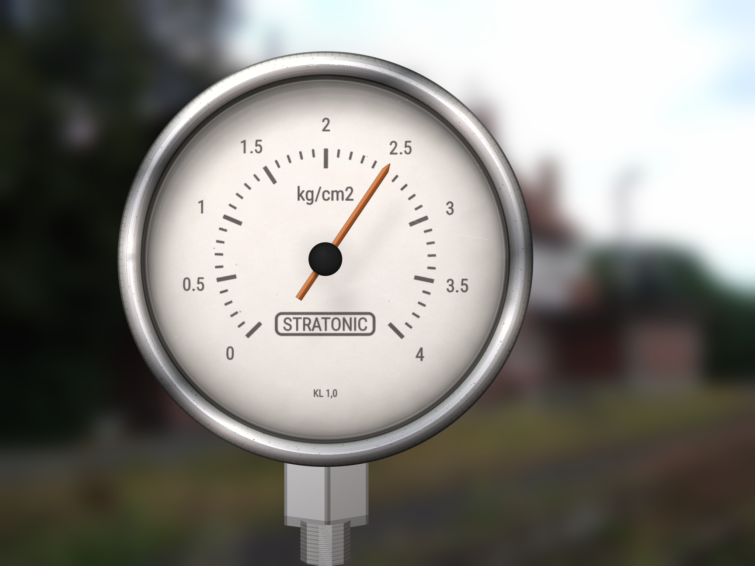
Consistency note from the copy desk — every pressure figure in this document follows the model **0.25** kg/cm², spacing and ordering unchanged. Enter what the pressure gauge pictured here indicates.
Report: **2.5** kg/cm²
